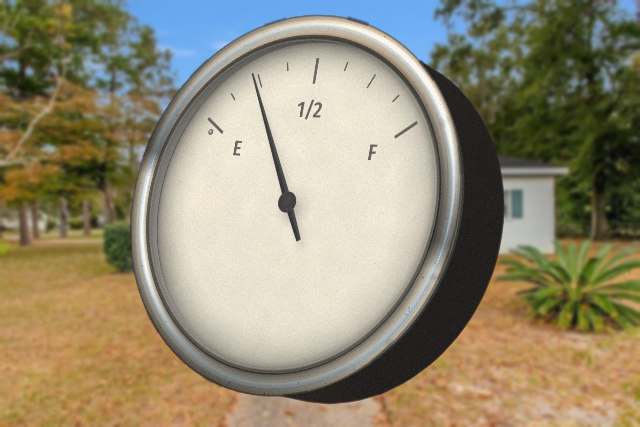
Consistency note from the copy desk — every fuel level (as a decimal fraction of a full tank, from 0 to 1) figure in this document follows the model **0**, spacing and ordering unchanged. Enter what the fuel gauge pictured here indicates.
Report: **0.25**
